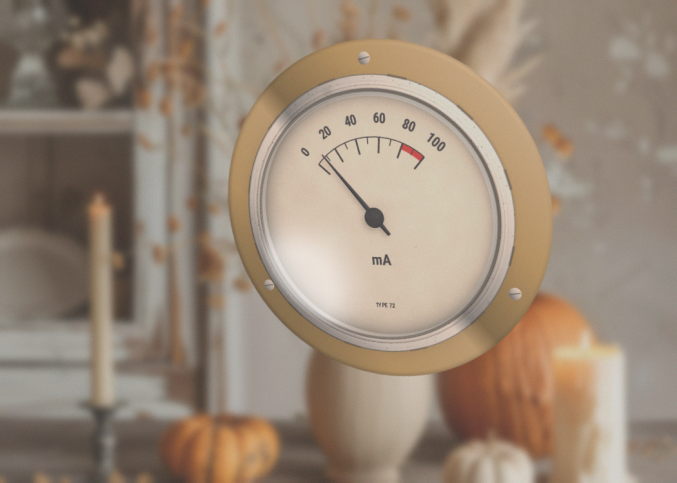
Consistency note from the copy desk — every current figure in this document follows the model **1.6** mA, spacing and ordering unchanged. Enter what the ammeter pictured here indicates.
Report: **10** mA
